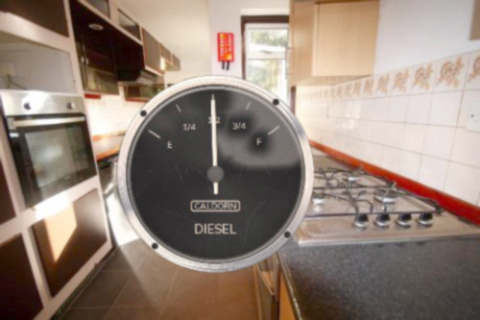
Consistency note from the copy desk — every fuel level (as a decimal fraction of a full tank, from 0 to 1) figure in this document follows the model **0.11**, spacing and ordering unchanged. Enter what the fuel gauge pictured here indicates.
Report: **0.5**
